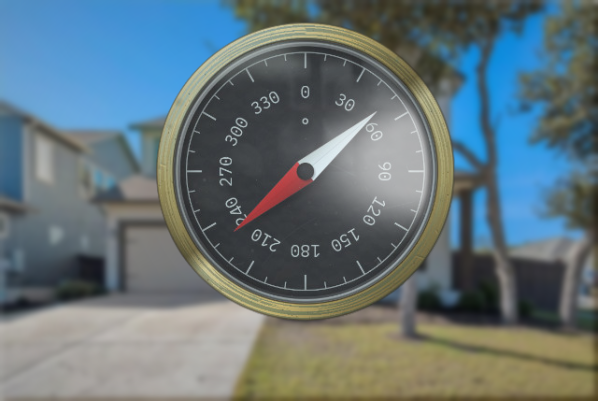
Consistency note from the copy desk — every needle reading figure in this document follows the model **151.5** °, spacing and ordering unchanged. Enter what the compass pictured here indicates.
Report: **230** °
